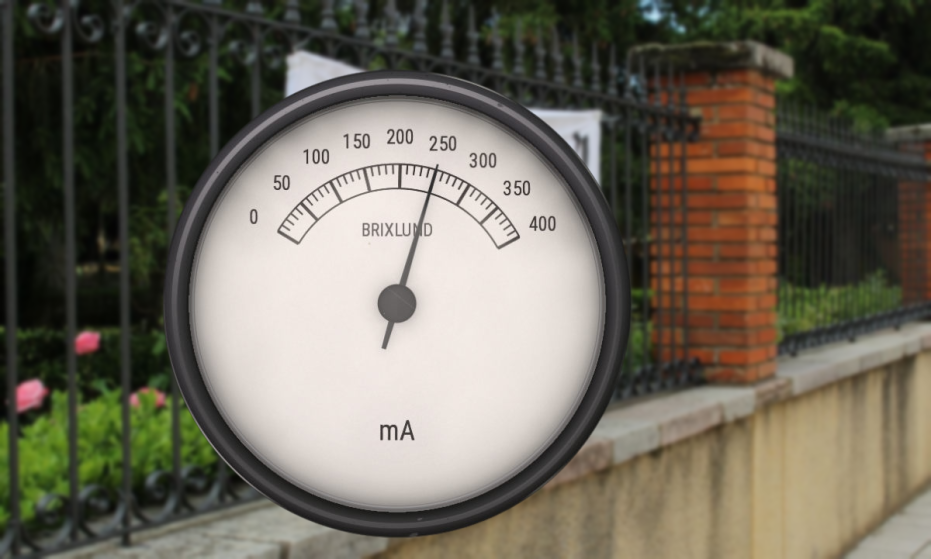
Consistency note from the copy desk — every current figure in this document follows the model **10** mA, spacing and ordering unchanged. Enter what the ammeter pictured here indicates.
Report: **250** mA
